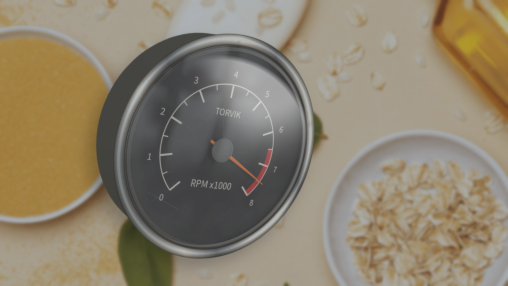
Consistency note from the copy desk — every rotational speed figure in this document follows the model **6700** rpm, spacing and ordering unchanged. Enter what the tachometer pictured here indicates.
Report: **7500** rpm
